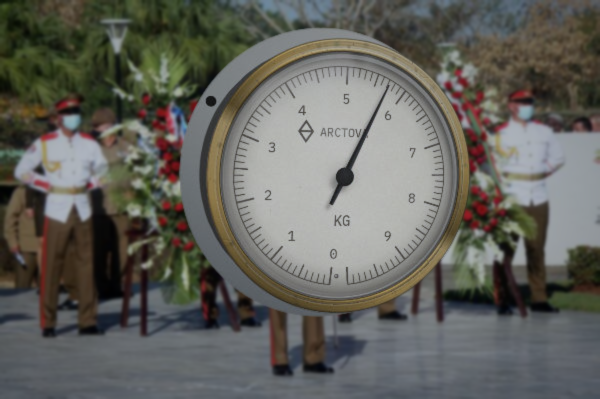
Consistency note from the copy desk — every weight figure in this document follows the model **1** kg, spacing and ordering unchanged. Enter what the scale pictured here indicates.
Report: **5.7** kg
